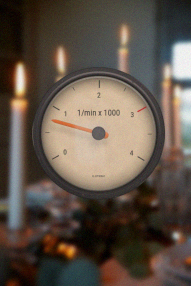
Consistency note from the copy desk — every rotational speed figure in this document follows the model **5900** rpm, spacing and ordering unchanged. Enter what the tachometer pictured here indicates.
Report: **750** rpm
